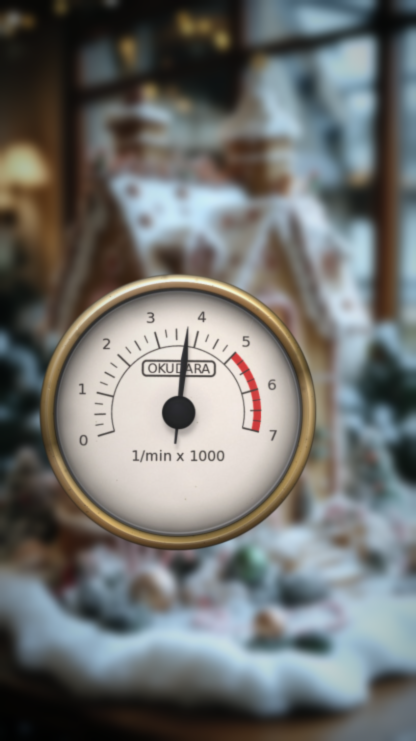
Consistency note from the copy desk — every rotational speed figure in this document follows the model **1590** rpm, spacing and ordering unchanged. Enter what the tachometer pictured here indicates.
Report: **3750** rpm
